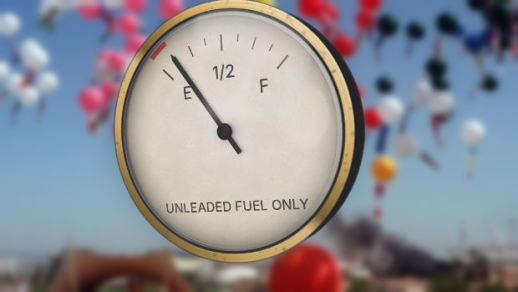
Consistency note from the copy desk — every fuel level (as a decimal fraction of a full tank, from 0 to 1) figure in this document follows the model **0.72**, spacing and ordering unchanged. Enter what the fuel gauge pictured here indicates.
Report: **0.125**
